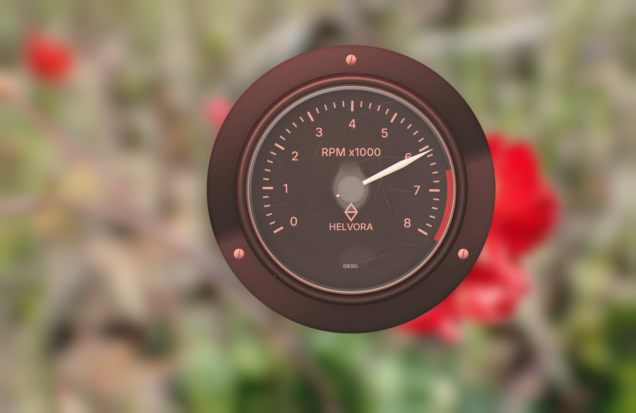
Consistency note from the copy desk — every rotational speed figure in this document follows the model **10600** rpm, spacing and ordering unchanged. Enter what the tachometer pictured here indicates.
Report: **6100** rpm
